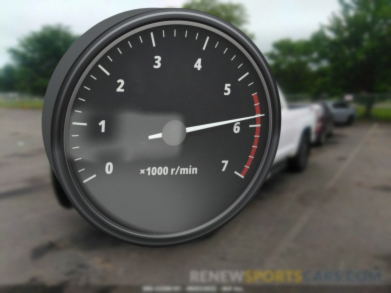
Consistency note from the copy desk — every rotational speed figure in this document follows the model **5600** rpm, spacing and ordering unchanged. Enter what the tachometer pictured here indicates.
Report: **5800** rpm
